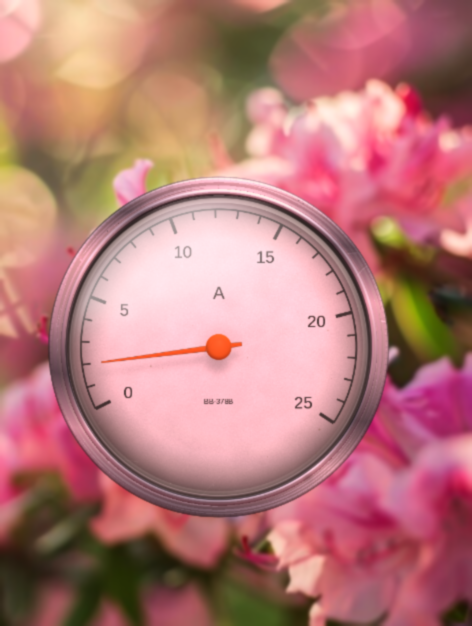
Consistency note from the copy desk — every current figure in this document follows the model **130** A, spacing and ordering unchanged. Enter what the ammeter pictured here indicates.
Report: **2** A
